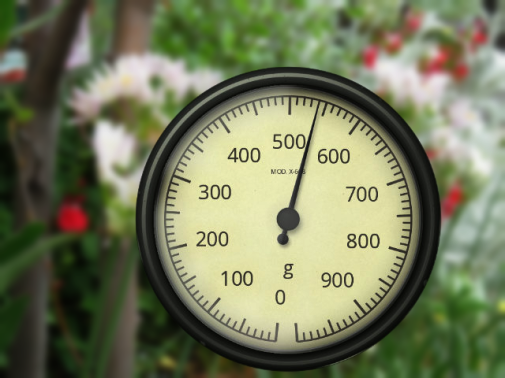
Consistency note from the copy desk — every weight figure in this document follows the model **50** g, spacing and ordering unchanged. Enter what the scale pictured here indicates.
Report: **540** g
